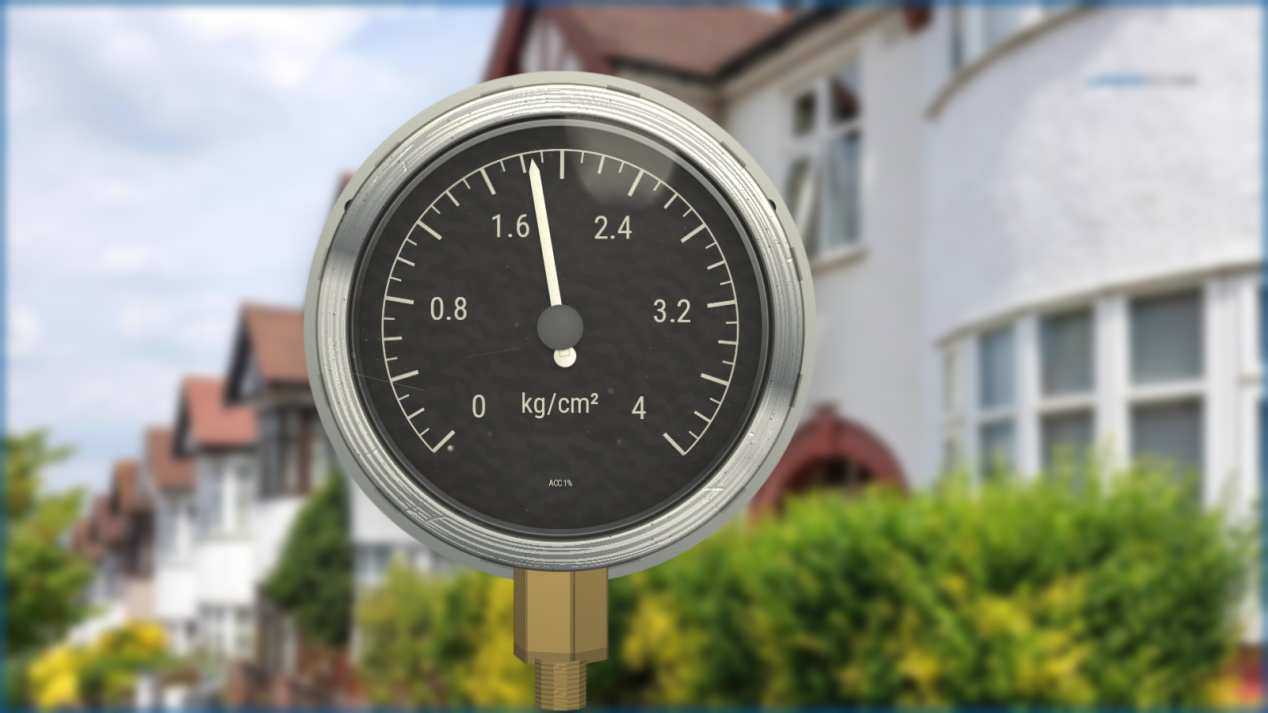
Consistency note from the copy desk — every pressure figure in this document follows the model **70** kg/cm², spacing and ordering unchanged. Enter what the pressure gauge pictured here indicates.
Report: **1.85** kg/cm²
